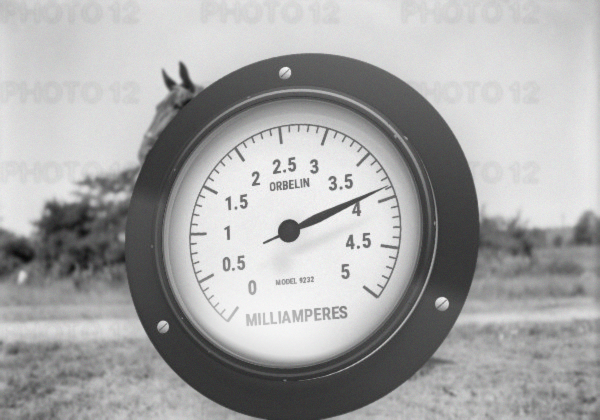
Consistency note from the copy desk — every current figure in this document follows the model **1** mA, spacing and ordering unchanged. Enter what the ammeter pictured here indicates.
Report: **3.9** mA
